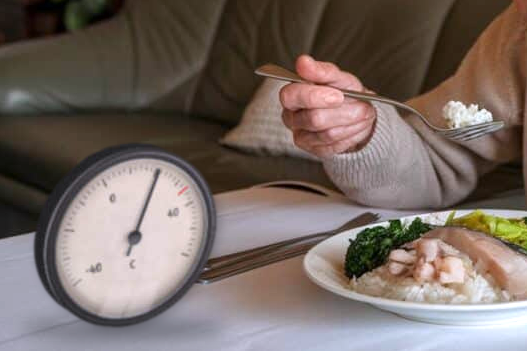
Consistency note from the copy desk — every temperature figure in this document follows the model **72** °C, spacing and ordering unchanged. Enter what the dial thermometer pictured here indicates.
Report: **20** °C
